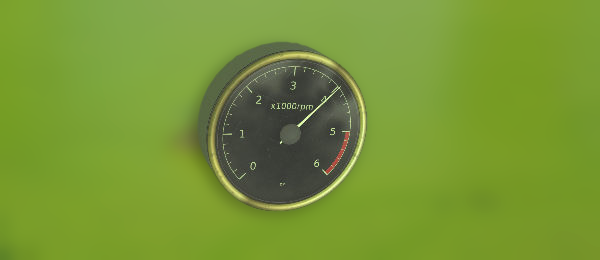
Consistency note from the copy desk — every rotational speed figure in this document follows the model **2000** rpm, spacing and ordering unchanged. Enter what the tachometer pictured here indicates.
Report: **4000** rpm
